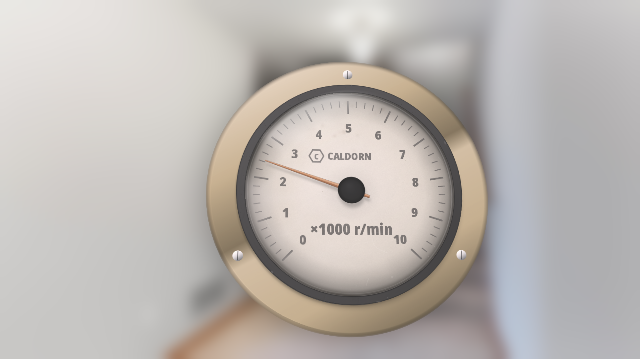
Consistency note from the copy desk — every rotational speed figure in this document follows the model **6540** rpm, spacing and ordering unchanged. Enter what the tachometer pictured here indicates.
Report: **2400** rpm
